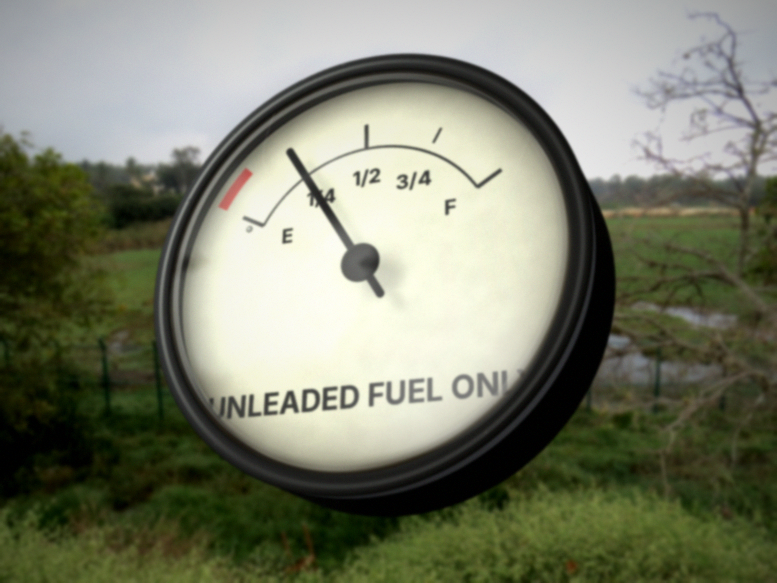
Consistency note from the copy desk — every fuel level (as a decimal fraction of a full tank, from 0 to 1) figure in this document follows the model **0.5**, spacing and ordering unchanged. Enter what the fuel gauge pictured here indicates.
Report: **0.25**
